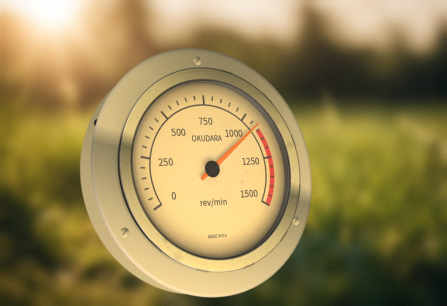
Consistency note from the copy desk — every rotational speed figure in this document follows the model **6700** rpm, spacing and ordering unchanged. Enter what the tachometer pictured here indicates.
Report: **1075** rpm
